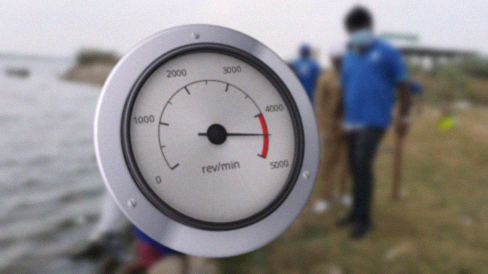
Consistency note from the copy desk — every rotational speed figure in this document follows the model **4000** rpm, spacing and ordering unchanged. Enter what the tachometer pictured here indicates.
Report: **4500** rpm
